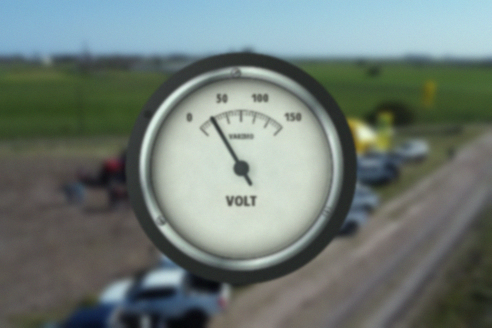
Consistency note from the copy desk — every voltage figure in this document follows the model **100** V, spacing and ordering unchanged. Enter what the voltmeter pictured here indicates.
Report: **25** V
